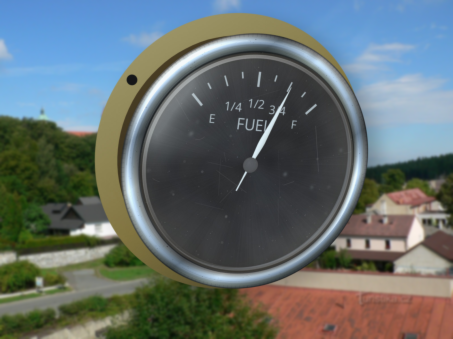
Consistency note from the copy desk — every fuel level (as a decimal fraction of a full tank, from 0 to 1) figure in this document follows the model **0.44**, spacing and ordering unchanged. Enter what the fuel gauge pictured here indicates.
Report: **0.75**
